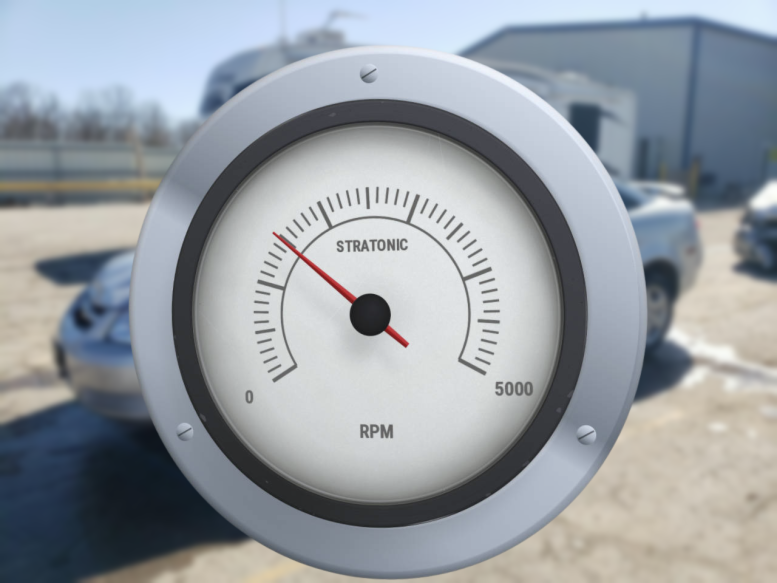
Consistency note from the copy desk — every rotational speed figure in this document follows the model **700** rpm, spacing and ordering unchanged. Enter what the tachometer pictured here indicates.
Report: **1500** rpm
